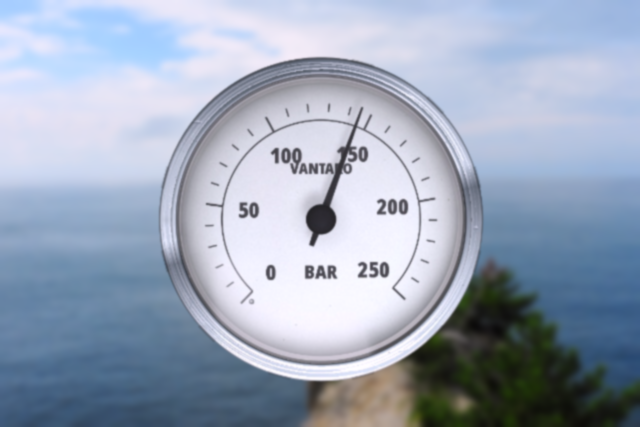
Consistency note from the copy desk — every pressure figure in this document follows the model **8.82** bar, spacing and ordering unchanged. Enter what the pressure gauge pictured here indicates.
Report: **145** bar
